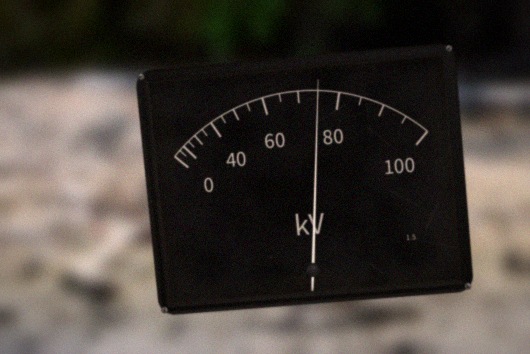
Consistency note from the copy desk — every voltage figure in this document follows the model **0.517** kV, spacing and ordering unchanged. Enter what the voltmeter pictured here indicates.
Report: **75** kV
